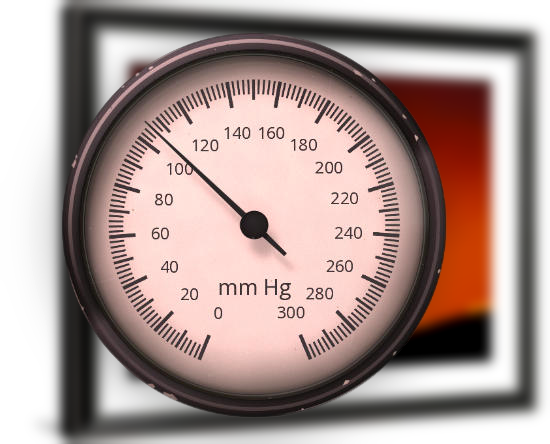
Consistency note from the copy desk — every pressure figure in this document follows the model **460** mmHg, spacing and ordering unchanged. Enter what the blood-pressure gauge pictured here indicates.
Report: **106** mmHg
